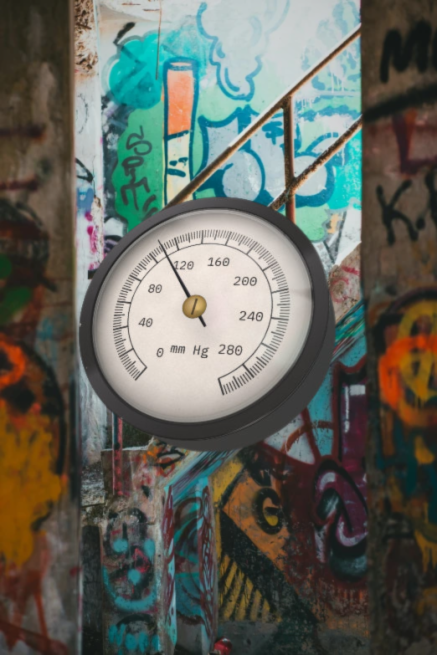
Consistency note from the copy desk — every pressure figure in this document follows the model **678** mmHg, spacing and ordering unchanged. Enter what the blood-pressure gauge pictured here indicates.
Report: **110** mmHg
